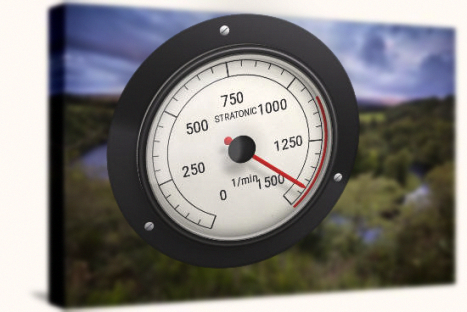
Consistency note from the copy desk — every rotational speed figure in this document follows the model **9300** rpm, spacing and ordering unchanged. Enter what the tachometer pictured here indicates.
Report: **1425** rpm
